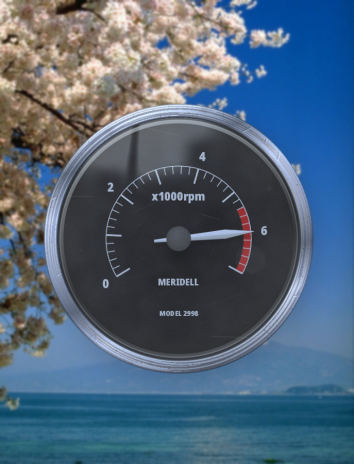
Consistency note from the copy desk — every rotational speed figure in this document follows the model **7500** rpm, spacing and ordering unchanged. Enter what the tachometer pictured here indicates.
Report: **6000** rpm
